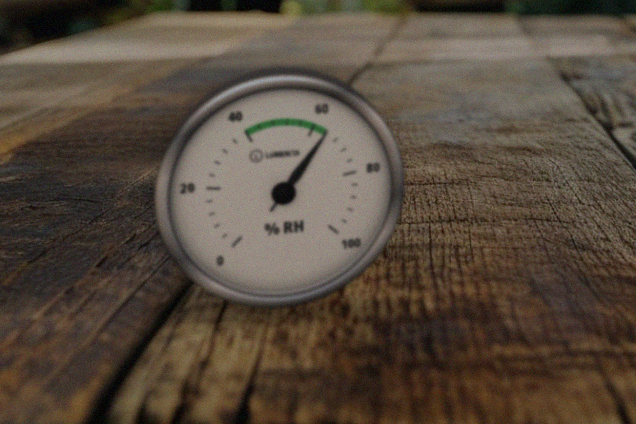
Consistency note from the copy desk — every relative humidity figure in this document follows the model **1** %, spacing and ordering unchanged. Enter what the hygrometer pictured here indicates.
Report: **64** %
